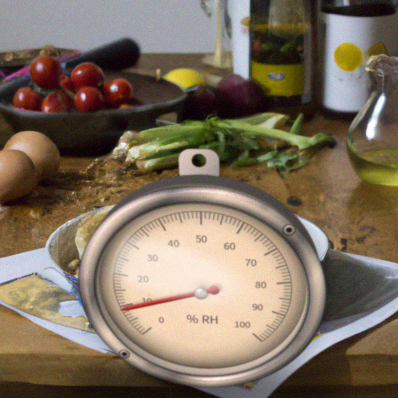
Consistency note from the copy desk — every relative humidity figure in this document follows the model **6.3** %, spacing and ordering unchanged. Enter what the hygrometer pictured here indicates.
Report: **10** %
